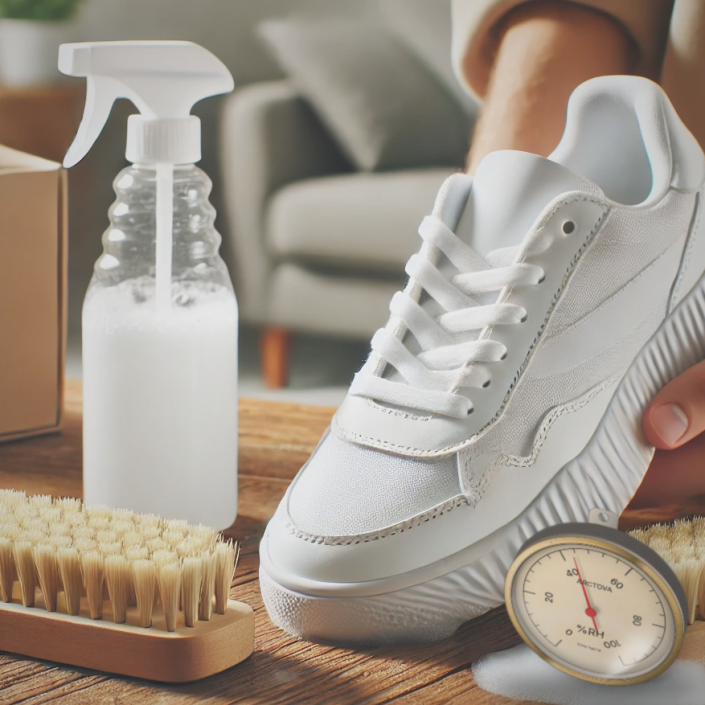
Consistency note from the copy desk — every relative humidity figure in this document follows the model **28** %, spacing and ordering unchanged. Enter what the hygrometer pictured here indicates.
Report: **44** %
